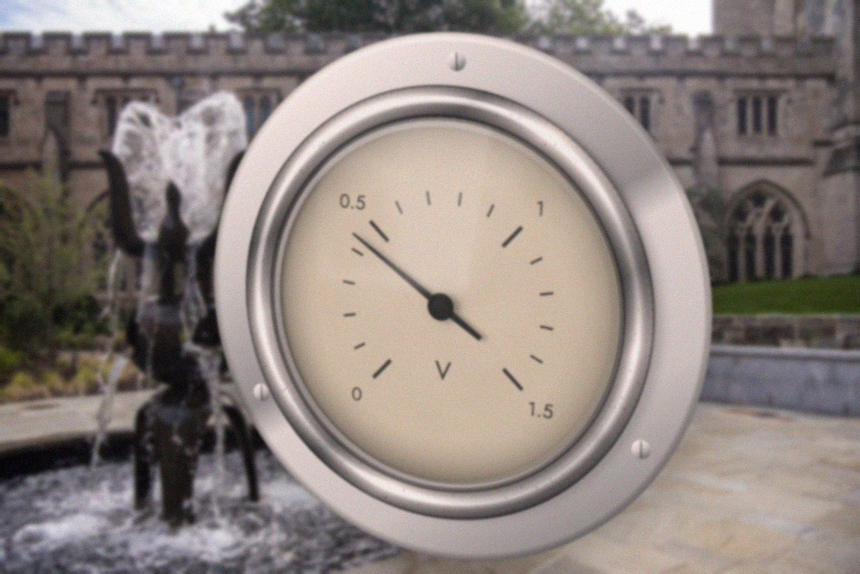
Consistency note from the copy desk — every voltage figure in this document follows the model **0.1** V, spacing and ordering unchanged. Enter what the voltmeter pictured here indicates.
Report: **0.45** V
